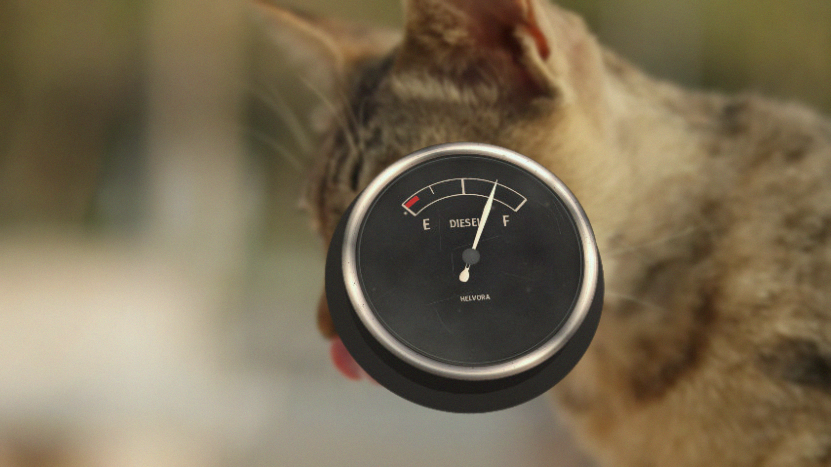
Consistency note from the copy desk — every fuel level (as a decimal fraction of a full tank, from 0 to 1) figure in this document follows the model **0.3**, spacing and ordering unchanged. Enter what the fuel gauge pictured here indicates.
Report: **0.75**
